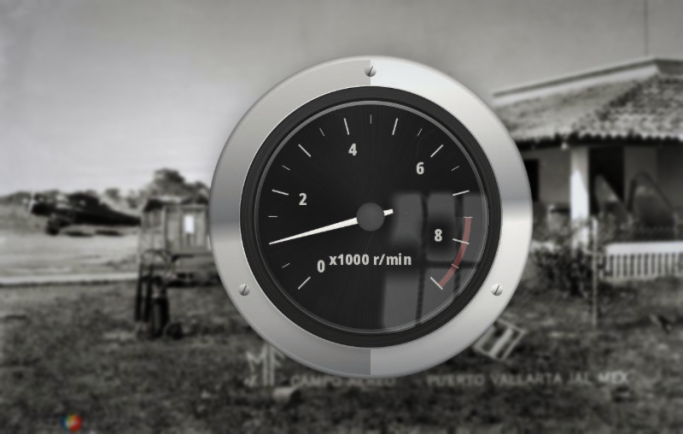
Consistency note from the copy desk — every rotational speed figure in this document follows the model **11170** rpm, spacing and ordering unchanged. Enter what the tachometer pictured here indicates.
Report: **1000** rpm
